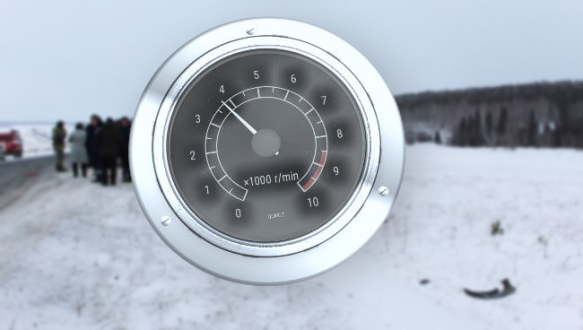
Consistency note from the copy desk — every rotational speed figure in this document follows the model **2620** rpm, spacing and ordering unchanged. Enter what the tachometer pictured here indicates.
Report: **3750** rpm
